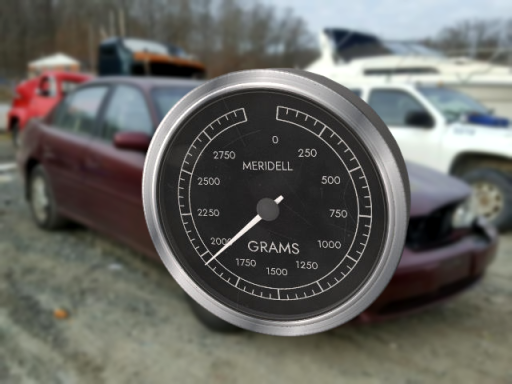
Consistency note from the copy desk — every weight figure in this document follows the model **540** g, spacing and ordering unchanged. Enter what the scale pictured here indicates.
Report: **1950** g
